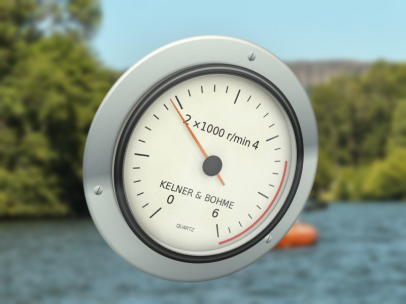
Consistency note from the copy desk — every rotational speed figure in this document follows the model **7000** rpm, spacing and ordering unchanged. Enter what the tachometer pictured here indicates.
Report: **1900** rpm
